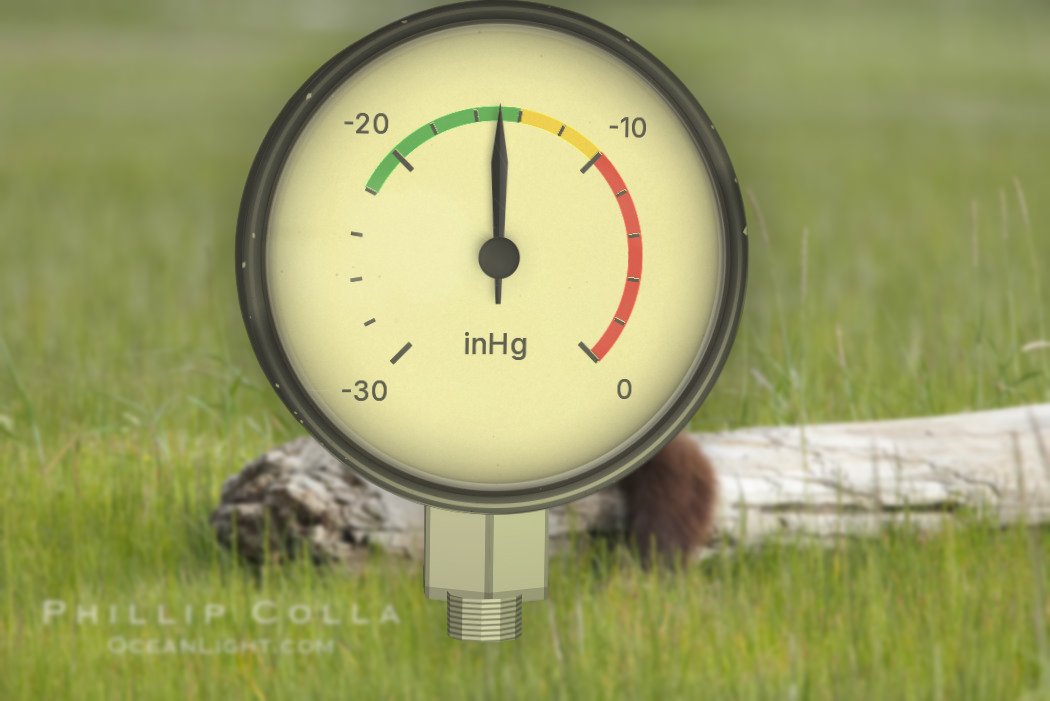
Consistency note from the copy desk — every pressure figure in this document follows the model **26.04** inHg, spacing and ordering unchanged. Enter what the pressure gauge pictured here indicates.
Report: **-15** inHg
